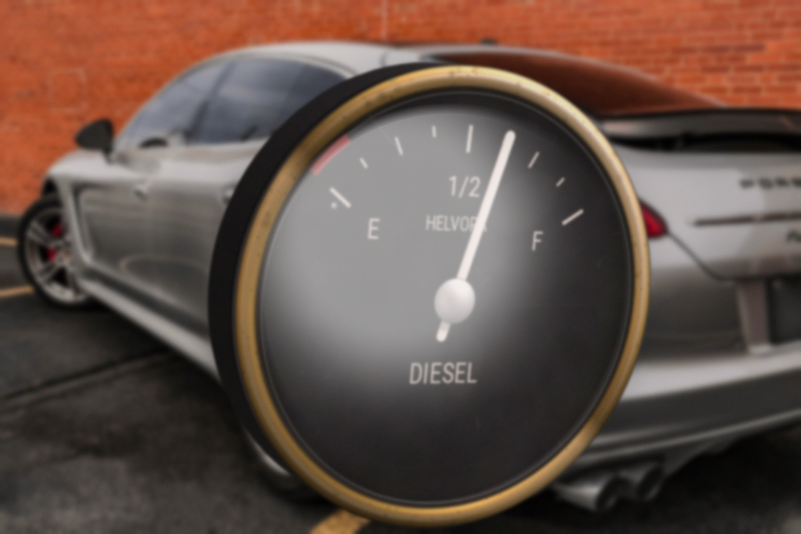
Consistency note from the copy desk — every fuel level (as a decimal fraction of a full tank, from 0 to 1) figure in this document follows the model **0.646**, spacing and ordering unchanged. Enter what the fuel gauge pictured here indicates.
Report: **0.625**
